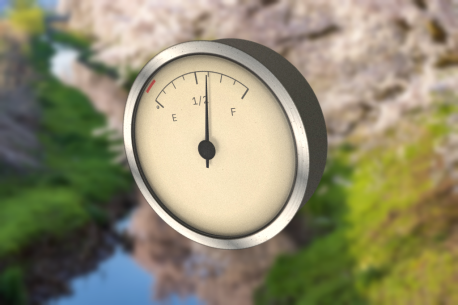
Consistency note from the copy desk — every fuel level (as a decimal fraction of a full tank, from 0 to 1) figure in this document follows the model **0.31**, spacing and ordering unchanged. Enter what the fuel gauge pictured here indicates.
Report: **0.625**
